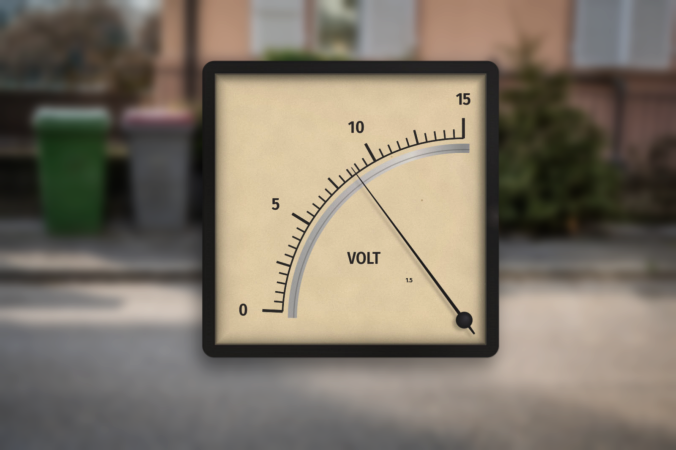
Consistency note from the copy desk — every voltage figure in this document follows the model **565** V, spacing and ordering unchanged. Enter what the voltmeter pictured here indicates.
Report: **8.75** V
